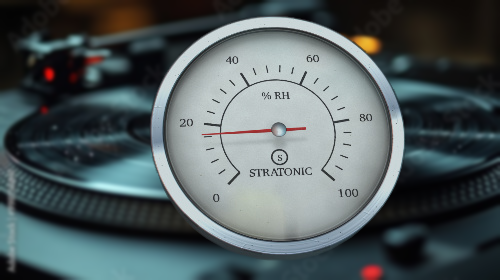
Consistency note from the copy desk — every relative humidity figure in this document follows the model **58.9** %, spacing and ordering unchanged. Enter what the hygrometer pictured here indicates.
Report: **16** %
